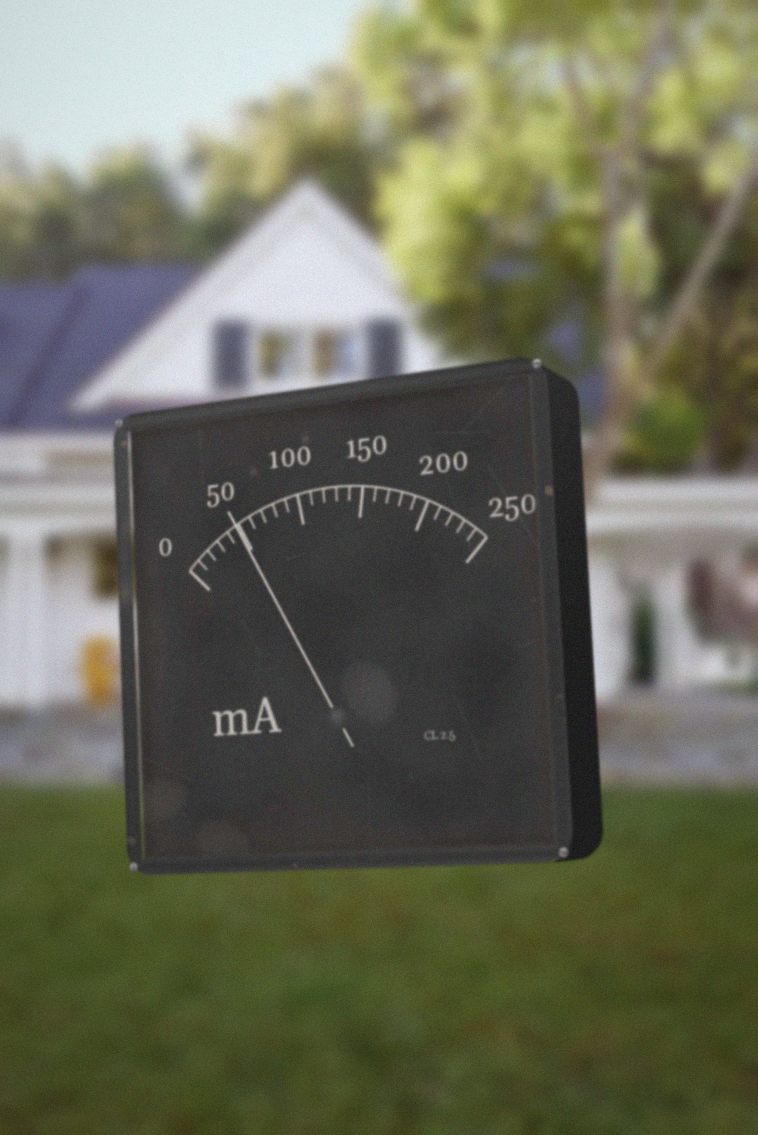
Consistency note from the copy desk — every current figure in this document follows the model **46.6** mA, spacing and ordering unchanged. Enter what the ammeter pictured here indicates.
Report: **50** mA
